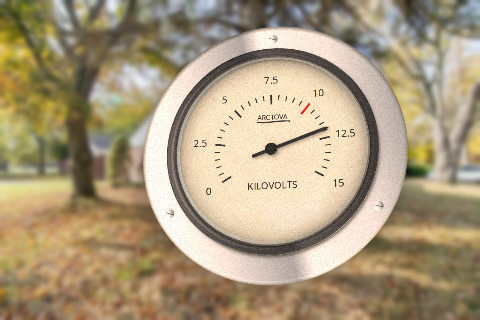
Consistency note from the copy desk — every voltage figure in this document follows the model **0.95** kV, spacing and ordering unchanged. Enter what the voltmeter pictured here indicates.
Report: **12** kV
